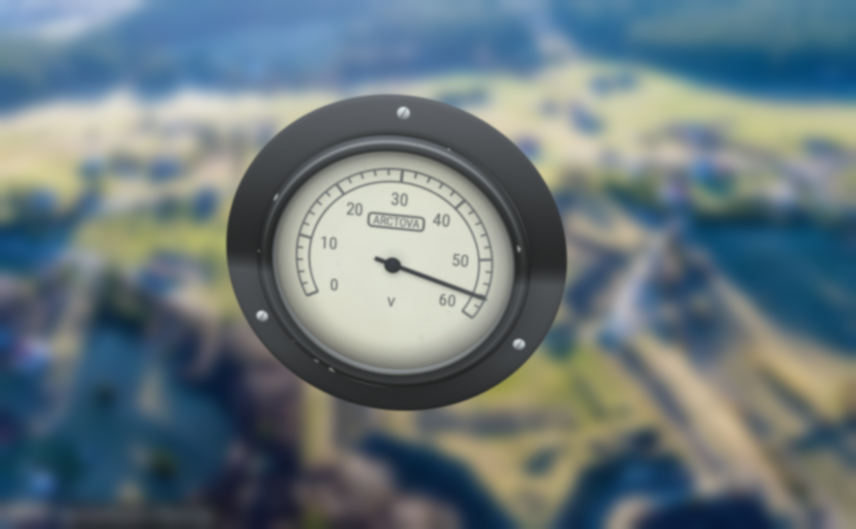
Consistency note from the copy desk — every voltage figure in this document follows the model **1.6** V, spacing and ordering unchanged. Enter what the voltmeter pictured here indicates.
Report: **56** V
